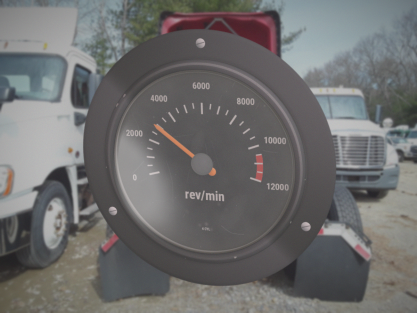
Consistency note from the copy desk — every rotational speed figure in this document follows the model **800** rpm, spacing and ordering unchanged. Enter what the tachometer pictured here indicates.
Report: **3000** rpm
